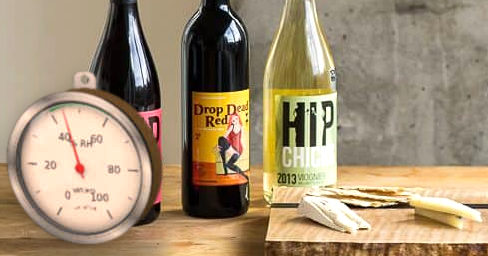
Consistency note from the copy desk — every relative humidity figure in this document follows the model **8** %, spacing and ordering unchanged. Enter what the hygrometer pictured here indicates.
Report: **45** %
